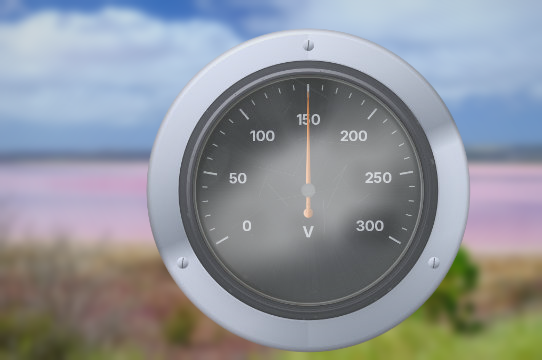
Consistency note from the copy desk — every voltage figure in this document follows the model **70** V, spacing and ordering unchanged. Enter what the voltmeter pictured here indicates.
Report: **150** V
